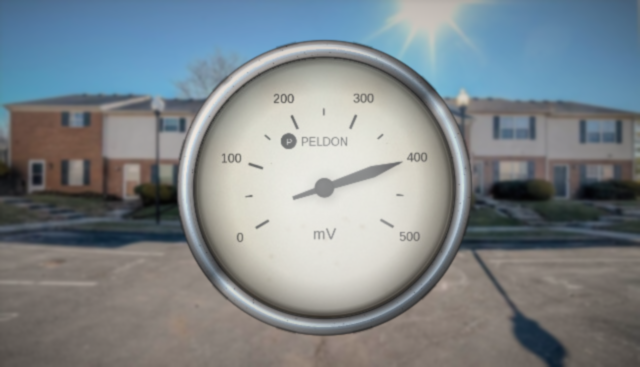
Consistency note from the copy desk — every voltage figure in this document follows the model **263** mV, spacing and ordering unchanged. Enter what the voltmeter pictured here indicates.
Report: **400** mV
